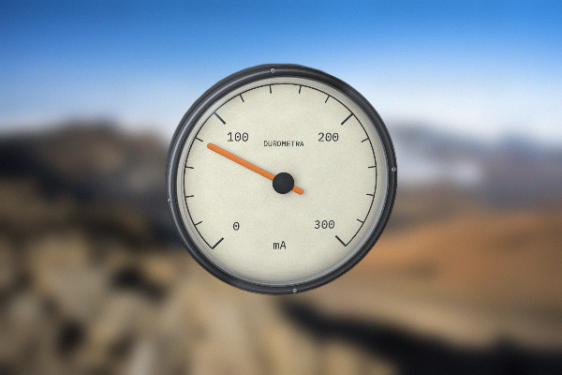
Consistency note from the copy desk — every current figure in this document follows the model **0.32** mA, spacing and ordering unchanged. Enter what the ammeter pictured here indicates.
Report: **80** mA
